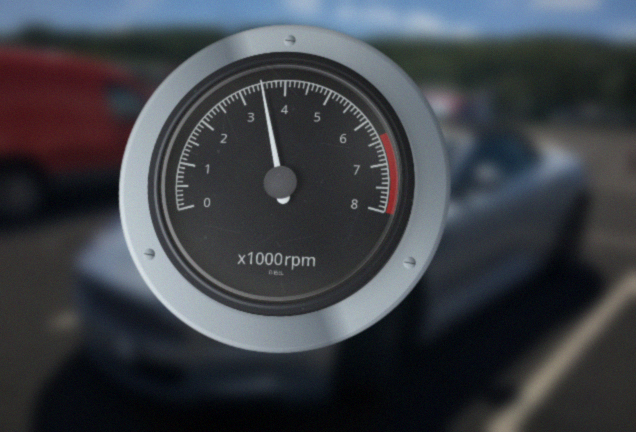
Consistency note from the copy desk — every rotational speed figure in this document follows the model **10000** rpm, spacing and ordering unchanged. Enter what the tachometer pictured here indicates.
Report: **3500** rpm
